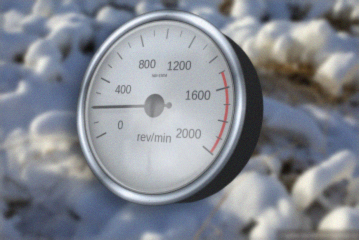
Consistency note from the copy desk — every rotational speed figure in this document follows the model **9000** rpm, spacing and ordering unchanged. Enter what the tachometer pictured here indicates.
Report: **200** rpm
